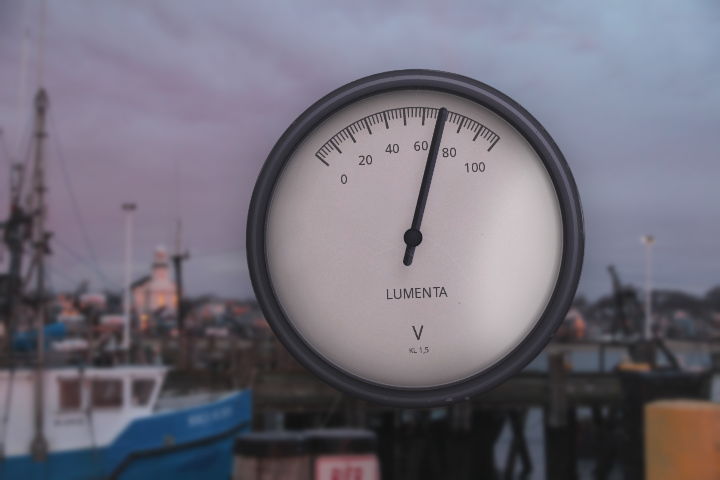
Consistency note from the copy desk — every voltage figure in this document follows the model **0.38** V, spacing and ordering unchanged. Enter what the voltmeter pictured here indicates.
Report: **70** V
